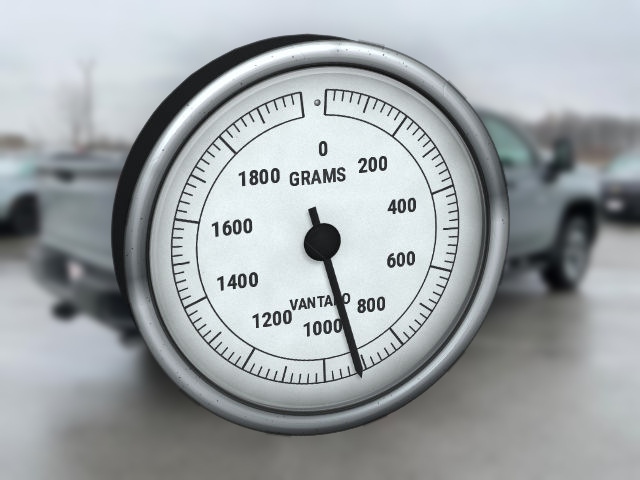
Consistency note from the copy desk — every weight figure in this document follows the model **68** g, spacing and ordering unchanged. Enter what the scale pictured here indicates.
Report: **920** g
